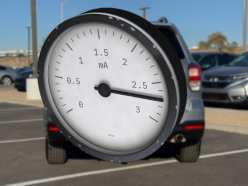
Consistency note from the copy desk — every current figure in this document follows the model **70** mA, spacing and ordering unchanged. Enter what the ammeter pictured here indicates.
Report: **2.7** mA
